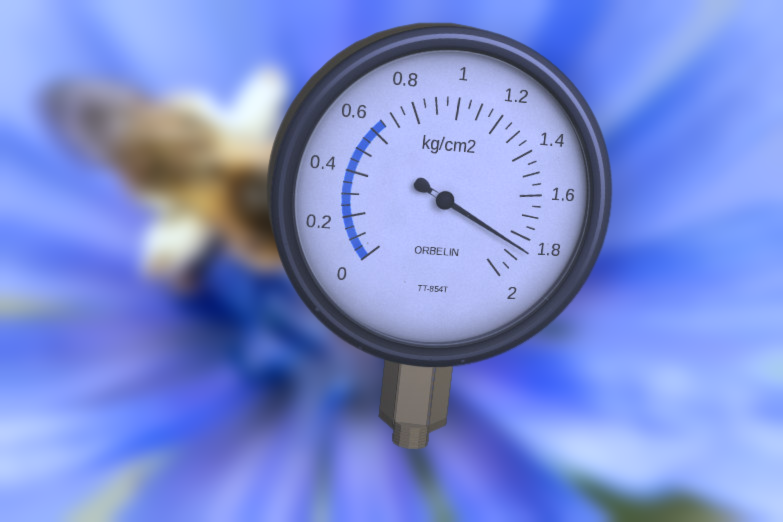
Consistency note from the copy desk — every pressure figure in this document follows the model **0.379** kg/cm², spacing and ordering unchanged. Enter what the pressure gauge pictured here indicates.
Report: **1.85** kg/cm²
